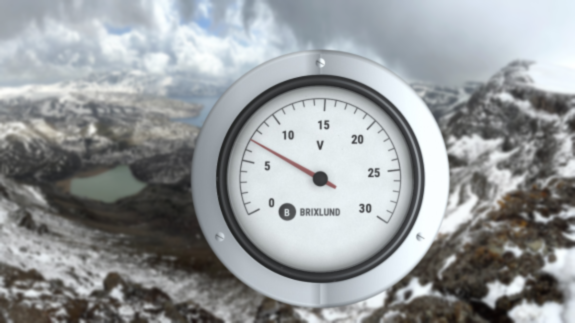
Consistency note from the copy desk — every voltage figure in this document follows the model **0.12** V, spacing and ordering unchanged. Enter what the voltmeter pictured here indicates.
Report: **7** V
